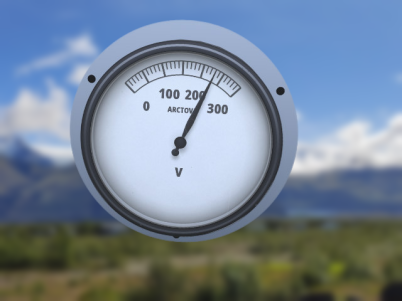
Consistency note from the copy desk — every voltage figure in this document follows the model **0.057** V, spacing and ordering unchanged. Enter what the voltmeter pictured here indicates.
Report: **230** V
